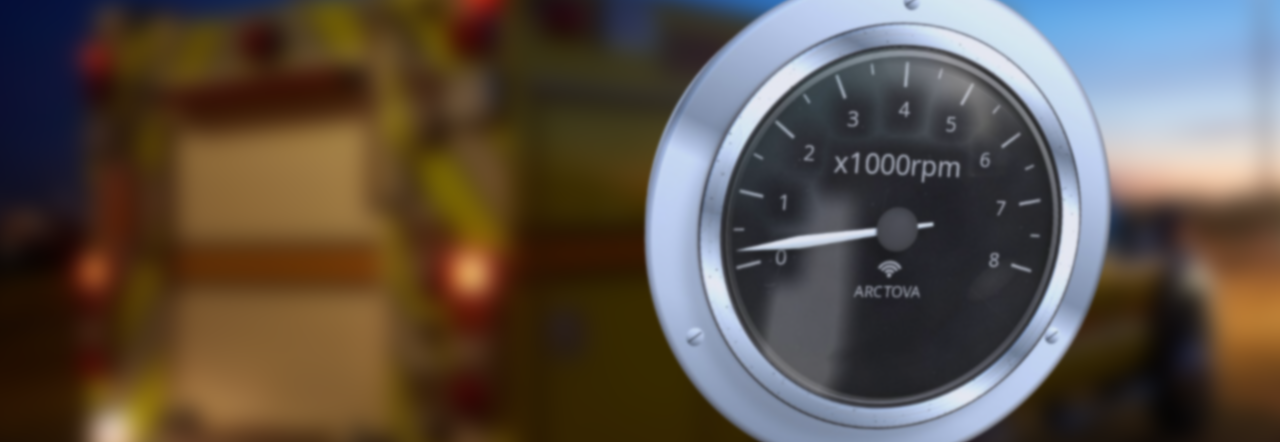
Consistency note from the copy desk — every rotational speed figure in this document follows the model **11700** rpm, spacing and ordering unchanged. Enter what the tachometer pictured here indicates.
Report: **250** rpm
